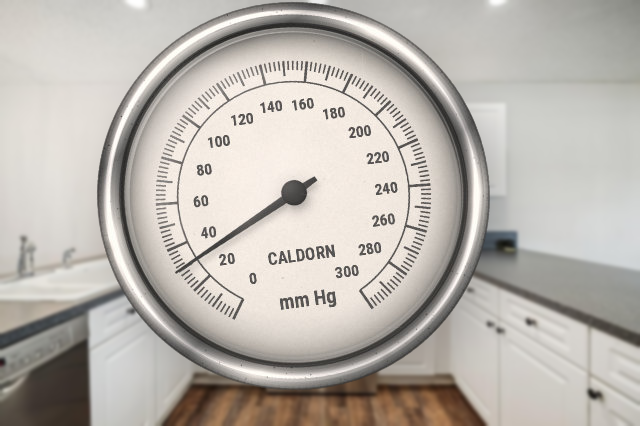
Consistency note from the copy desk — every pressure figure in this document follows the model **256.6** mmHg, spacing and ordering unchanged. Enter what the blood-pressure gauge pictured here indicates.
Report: **30** mmHg
